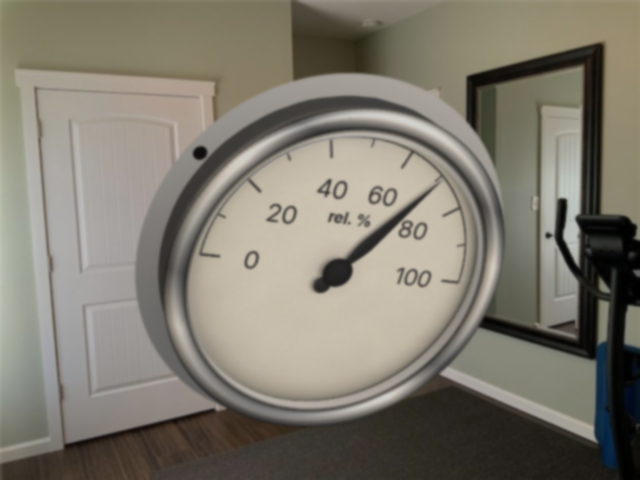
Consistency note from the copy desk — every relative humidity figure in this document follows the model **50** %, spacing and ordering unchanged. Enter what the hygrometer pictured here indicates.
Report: **70** %
